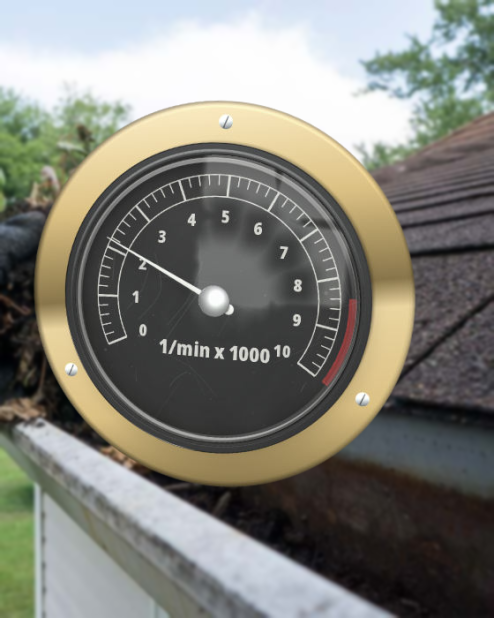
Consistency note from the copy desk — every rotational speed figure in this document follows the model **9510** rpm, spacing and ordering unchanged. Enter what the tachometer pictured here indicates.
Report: **2200** rpm
